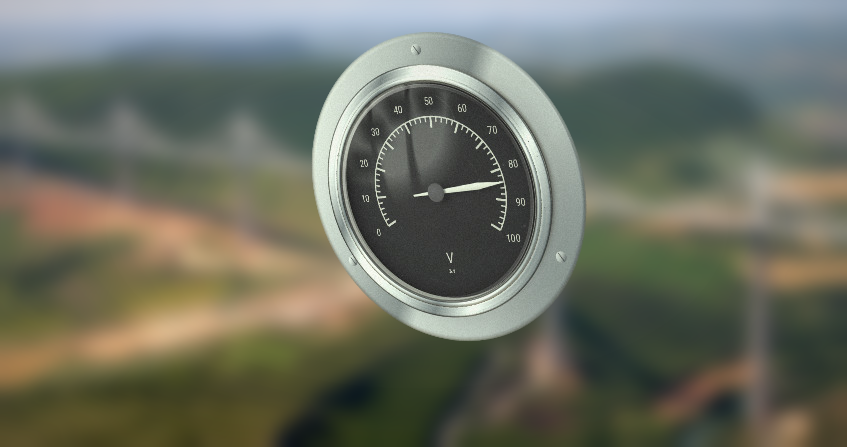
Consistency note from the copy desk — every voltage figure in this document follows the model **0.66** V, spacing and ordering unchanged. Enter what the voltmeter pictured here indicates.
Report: **84** V
